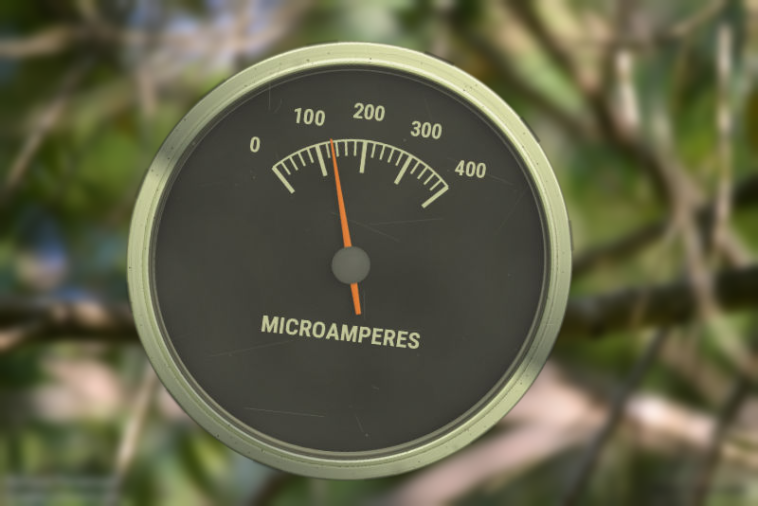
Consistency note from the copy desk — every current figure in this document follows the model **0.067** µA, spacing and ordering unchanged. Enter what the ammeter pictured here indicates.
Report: **130** µA
